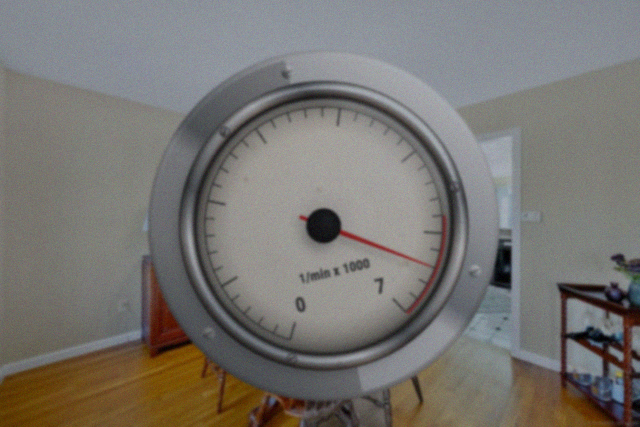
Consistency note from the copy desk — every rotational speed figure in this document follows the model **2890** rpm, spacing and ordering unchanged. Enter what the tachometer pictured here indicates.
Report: **6400** rpm
